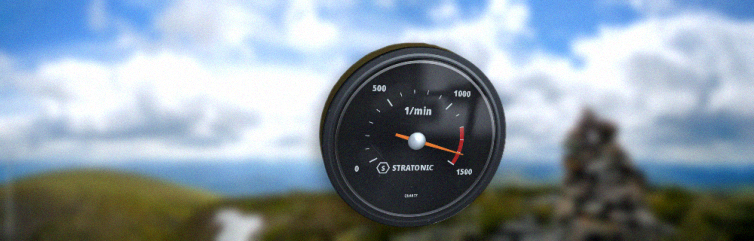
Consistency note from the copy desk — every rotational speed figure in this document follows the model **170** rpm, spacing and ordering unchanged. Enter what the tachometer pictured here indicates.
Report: **1400** rpm
